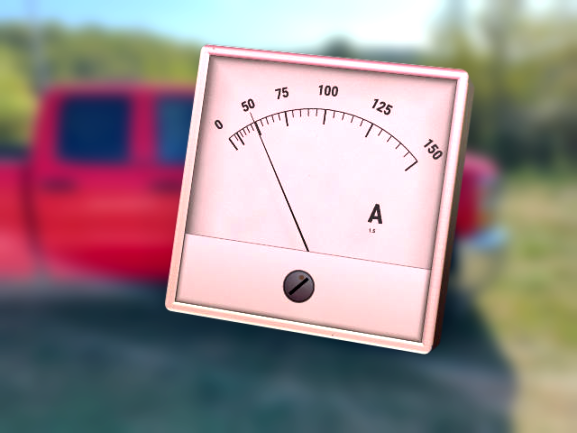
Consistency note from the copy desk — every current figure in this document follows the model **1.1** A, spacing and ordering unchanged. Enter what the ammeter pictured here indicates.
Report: **50** A
